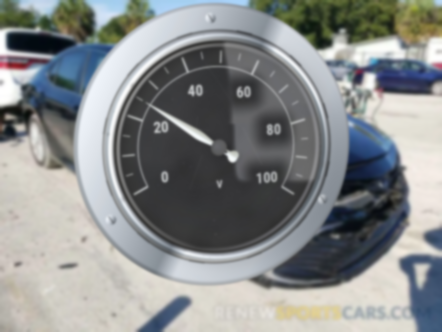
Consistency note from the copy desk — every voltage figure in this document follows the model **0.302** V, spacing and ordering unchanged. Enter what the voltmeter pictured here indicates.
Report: **25** V
